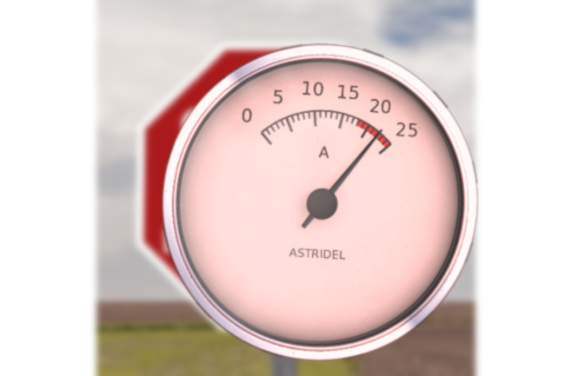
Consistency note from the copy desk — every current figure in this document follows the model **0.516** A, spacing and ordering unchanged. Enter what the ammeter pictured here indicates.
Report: **22** A
